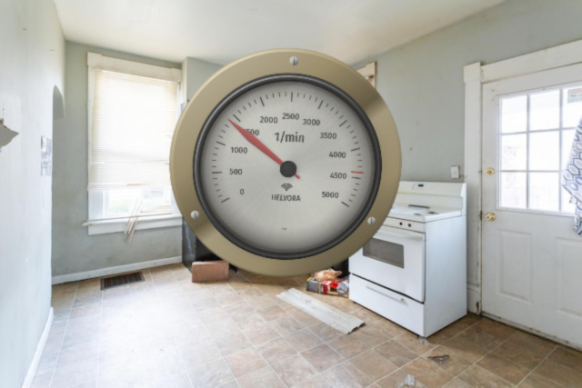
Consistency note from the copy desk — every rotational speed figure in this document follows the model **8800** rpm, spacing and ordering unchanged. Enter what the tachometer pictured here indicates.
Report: **1400** rpm
